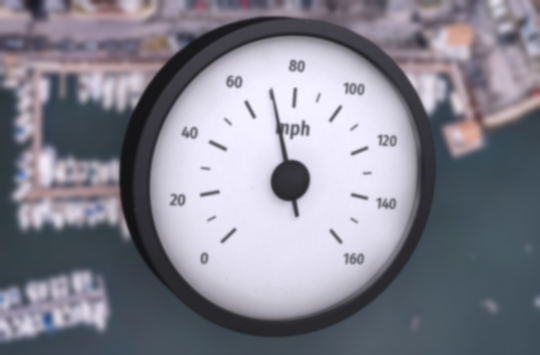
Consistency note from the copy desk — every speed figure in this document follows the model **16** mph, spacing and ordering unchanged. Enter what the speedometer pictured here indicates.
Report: **70** mph
